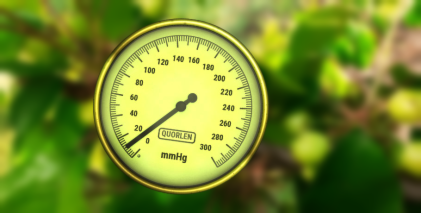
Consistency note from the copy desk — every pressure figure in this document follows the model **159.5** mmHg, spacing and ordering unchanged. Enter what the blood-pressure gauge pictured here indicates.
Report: **10** mmHg
